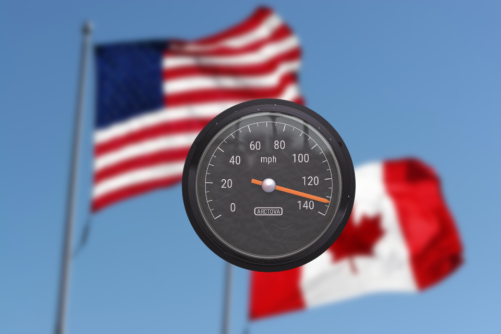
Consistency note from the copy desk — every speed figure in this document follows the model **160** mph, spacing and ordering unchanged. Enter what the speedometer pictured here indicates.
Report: **132.5** mph
